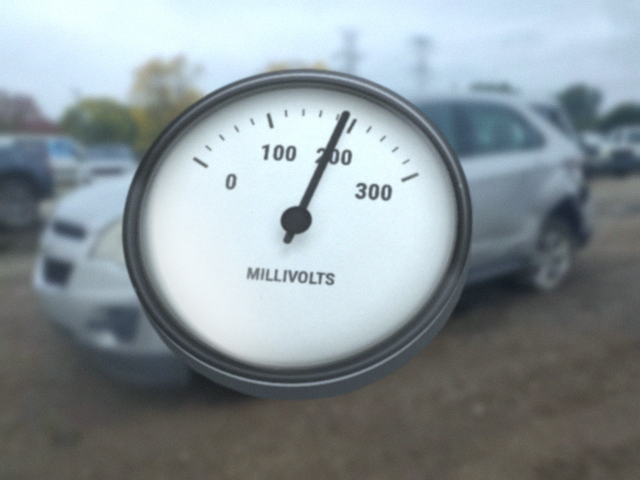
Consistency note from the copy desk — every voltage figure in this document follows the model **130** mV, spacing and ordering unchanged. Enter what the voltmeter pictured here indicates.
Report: **190** mV
